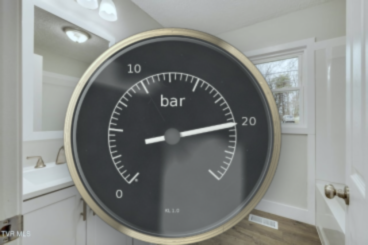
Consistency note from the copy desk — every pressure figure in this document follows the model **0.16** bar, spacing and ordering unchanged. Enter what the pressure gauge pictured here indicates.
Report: **20** bar
